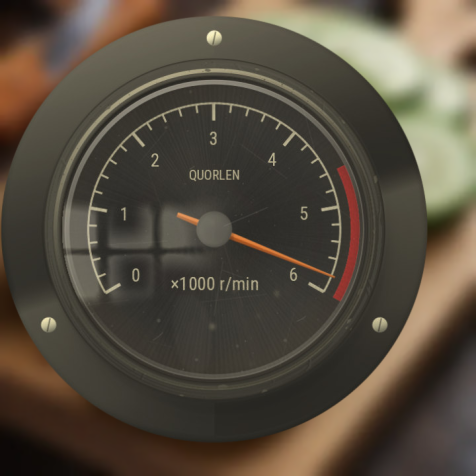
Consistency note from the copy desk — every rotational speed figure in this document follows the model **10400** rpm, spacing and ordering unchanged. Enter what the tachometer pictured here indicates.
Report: **5800** rpm
